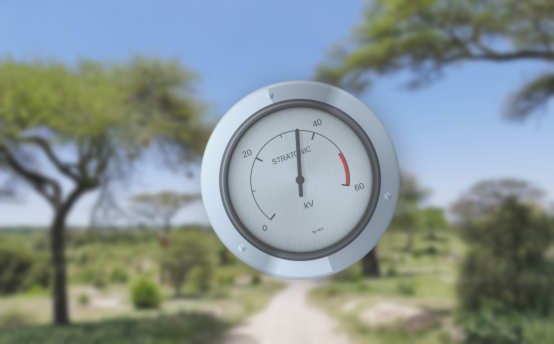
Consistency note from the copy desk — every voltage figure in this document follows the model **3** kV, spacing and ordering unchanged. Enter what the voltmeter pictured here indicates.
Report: **35** kV
